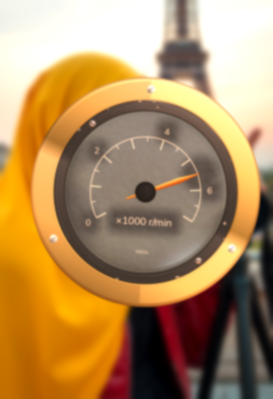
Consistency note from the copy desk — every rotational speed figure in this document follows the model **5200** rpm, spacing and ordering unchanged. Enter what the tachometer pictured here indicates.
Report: **5500** rpm
